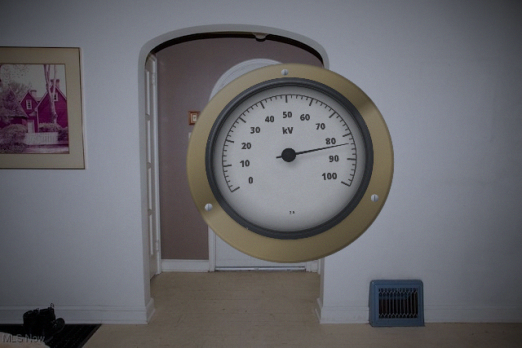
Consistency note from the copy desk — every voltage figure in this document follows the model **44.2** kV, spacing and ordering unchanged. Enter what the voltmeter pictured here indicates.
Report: **84** kV
